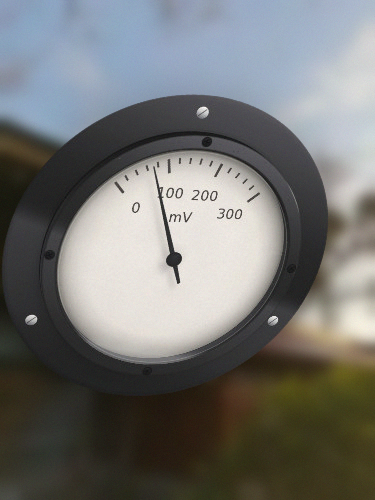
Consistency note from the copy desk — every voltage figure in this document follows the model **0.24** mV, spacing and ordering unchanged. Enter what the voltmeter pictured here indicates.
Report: **70** mV
